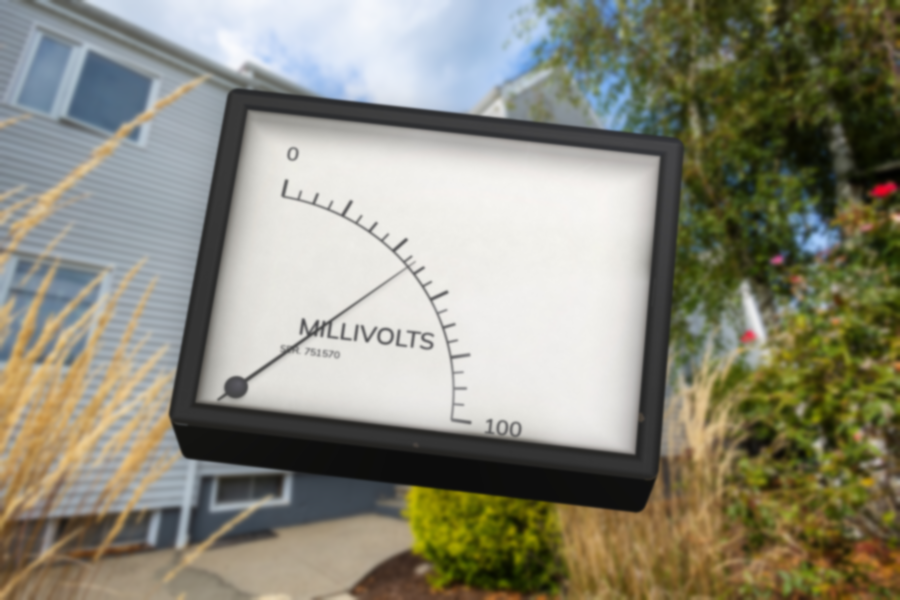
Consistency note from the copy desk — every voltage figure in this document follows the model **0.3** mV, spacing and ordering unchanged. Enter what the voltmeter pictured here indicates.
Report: **47.5** mV
